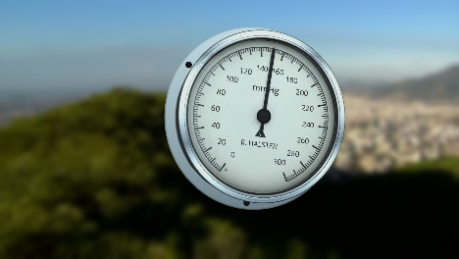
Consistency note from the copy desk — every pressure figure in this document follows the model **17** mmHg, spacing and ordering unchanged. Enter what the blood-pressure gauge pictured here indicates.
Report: **150** mmHg
